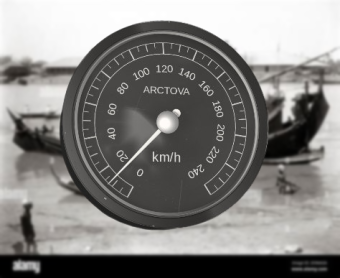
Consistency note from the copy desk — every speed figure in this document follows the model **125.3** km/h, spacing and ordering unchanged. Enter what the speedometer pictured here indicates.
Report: **12.5** km/h
